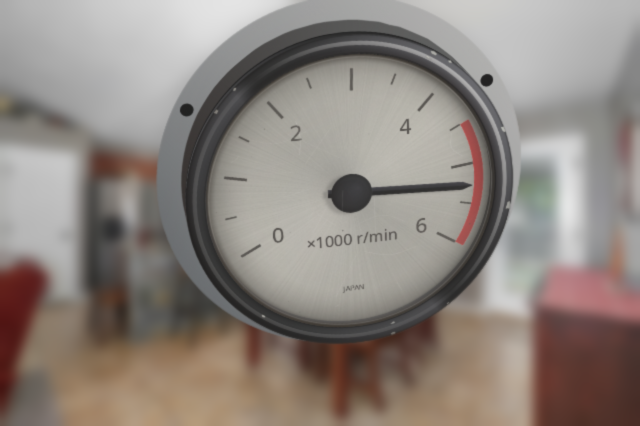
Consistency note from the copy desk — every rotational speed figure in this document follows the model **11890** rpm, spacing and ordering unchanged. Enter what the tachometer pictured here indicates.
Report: **5250** rpm
